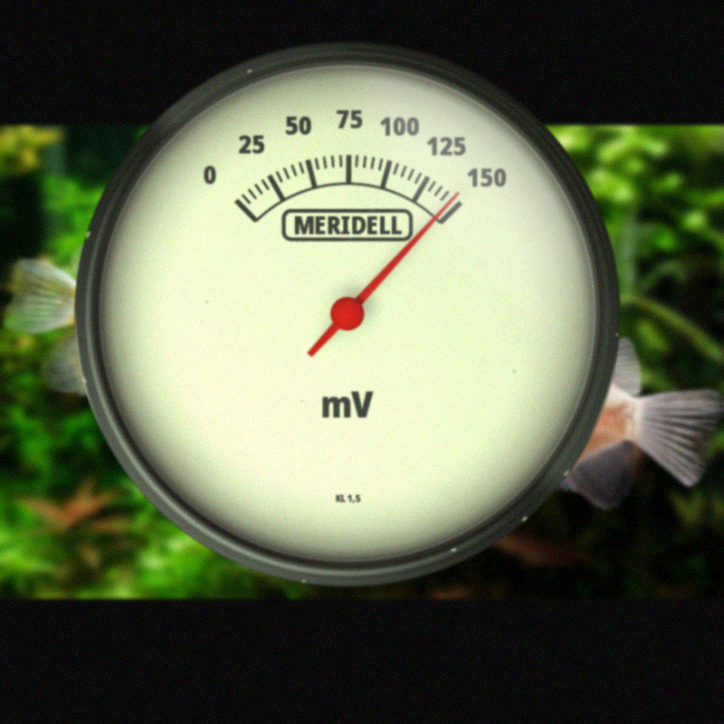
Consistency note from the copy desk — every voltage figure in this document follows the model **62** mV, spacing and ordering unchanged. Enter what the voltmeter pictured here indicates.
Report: **145** mV
